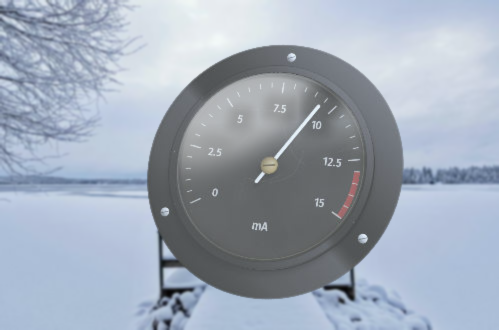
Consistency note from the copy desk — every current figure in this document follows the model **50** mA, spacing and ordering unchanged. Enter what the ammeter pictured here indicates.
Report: **9.5** mA
